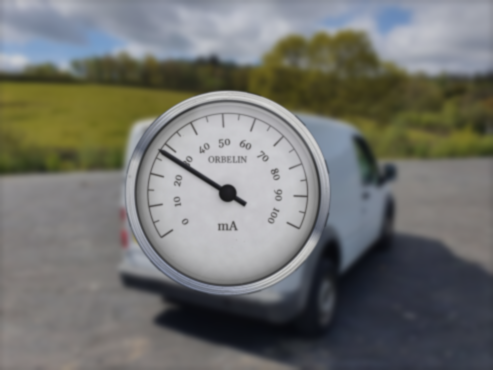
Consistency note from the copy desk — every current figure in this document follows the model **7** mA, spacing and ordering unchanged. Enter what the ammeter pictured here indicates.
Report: **27.5** mA
